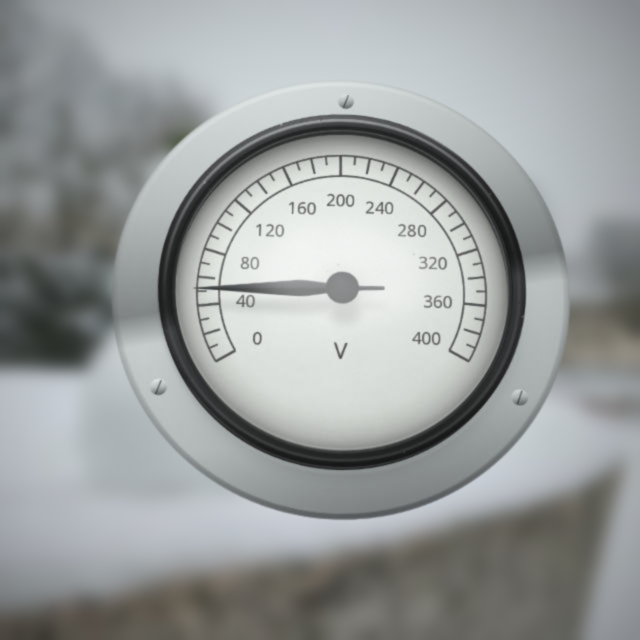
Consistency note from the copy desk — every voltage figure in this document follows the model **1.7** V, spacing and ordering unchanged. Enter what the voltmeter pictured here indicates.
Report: **50** V
